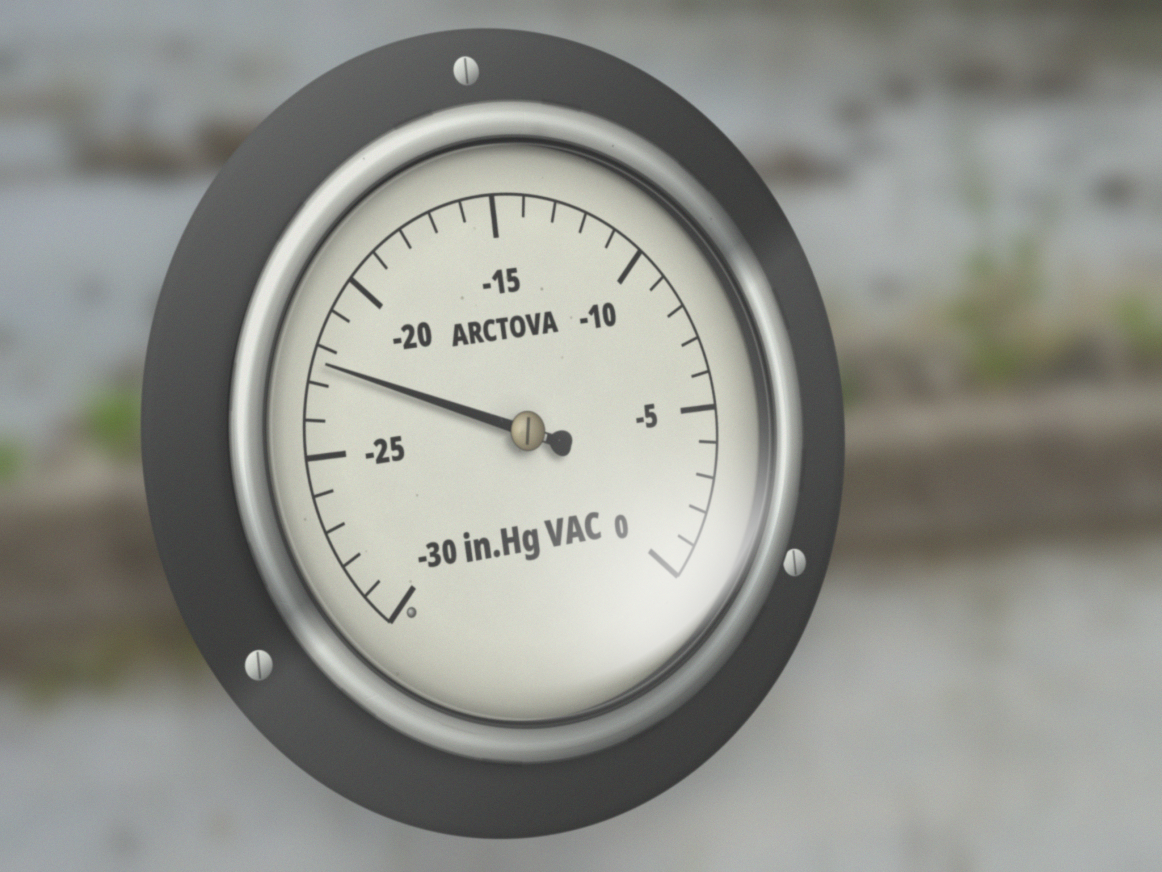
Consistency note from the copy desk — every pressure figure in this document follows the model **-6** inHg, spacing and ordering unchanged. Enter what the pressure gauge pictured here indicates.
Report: **-22.5** inHg
